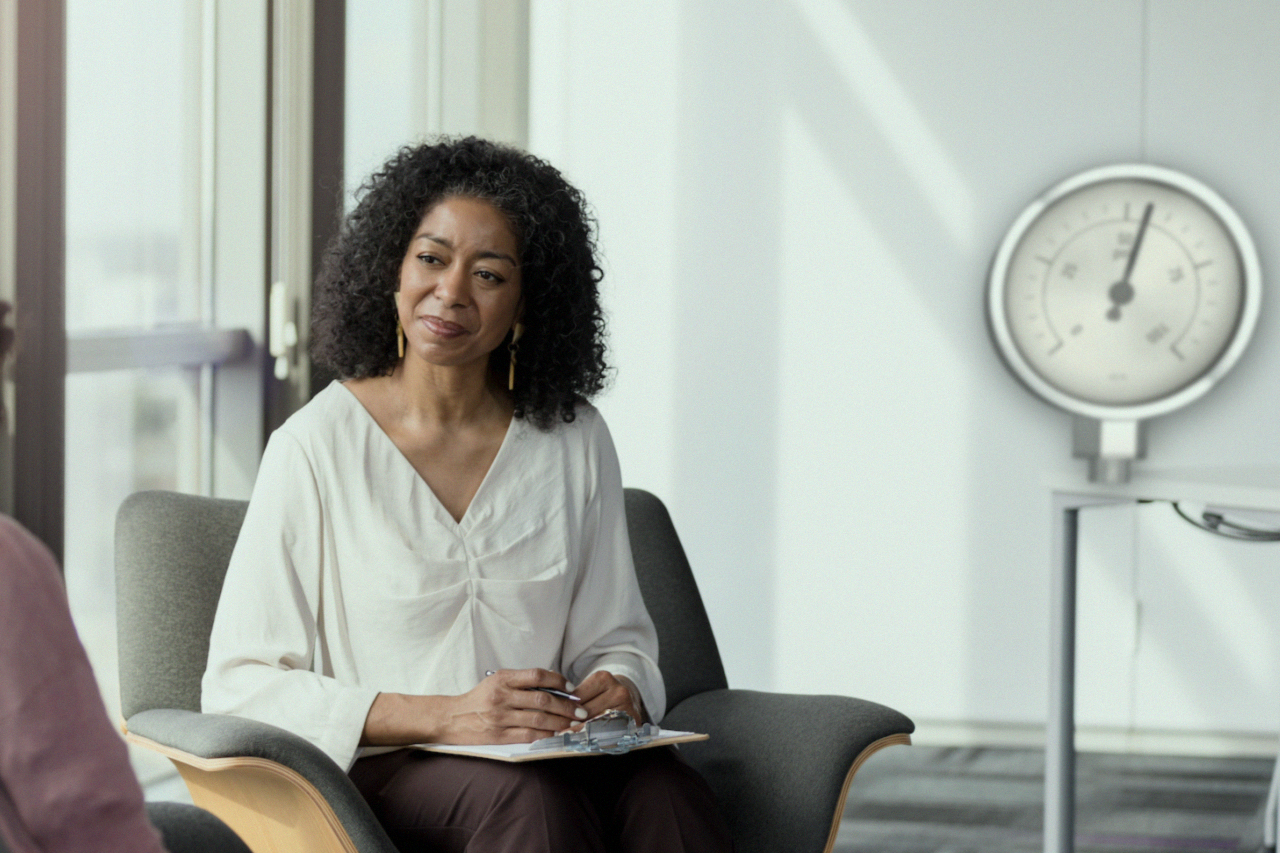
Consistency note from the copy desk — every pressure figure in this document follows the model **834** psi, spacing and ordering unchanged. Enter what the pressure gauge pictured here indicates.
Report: **55** psi
